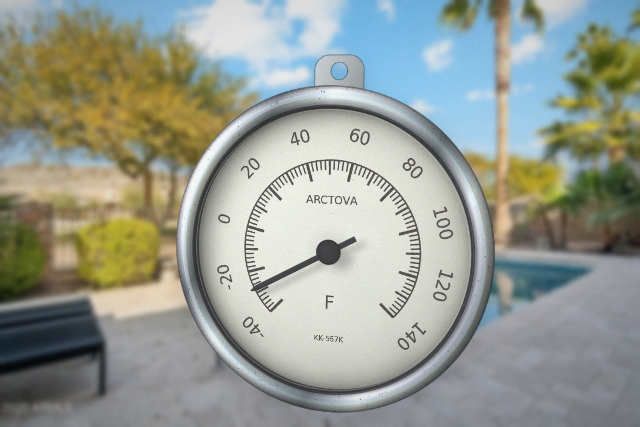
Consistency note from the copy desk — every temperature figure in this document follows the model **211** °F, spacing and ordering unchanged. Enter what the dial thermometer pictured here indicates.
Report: **-28** °F
